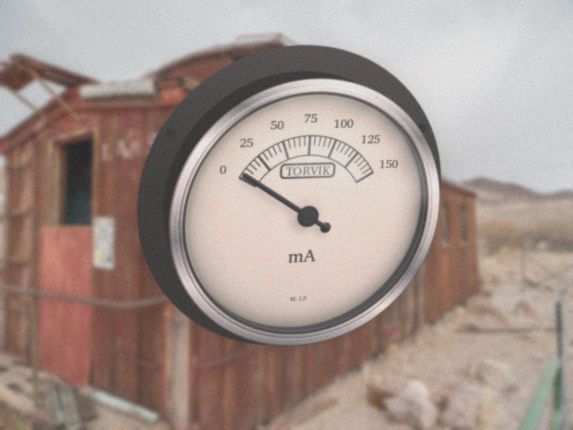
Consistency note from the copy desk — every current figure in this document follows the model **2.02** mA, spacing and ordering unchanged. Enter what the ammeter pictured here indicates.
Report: **5** mA
